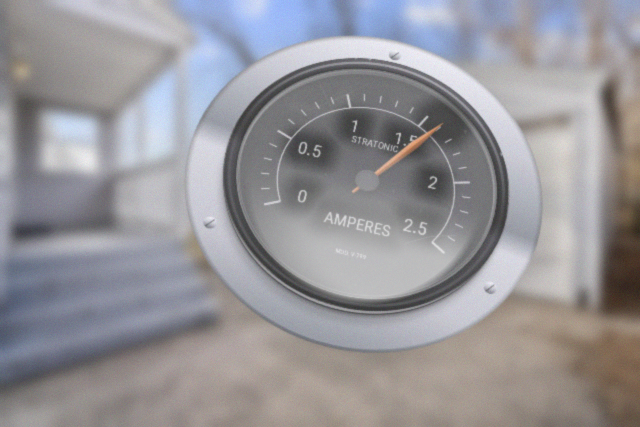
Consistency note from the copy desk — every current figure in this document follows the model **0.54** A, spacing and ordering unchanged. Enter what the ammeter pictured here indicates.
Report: **1.6** A
